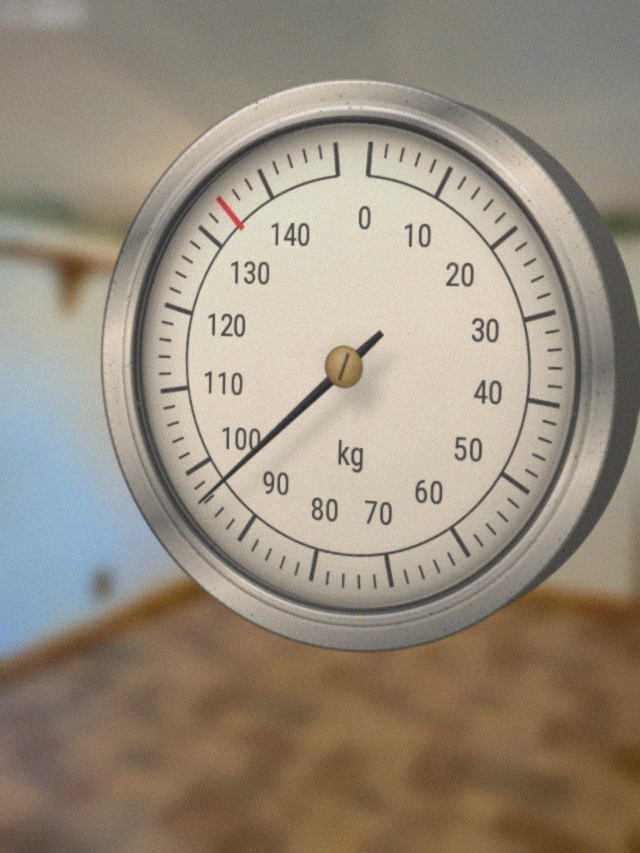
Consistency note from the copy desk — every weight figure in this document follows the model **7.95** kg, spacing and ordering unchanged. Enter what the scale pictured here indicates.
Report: **96** kg
